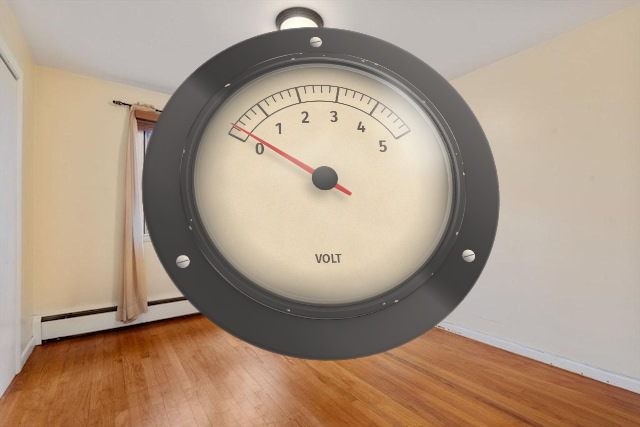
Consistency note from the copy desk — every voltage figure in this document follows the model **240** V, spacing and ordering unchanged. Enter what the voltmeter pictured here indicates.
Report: **0.2** V
